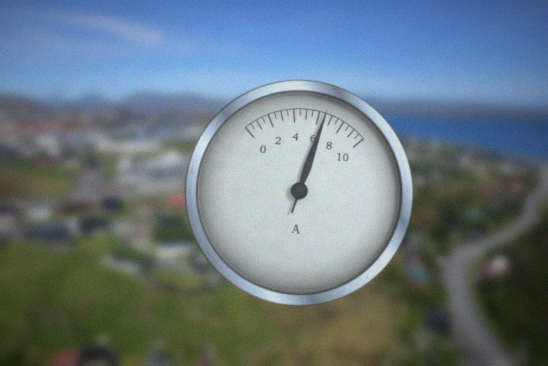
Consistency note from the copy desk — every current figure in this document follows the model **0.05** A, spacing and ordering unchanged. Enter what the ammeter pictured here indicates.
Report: **6.5** A
